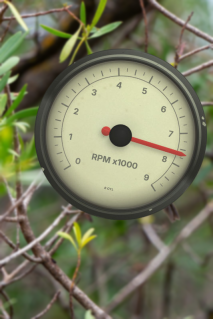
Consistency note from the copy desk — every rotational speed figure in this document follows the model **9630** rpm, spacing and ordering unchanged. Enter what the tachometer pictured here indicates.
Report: **7625** rpm
